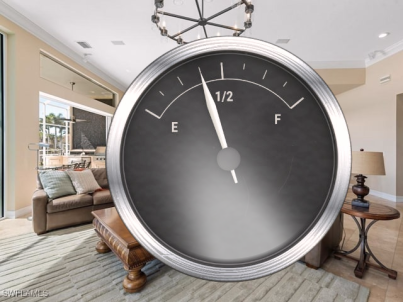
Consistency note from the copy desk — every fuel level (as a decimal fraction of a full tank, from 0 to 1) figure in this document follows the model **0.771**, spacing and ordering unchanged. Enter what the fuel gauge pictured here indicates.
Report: **0.375**
